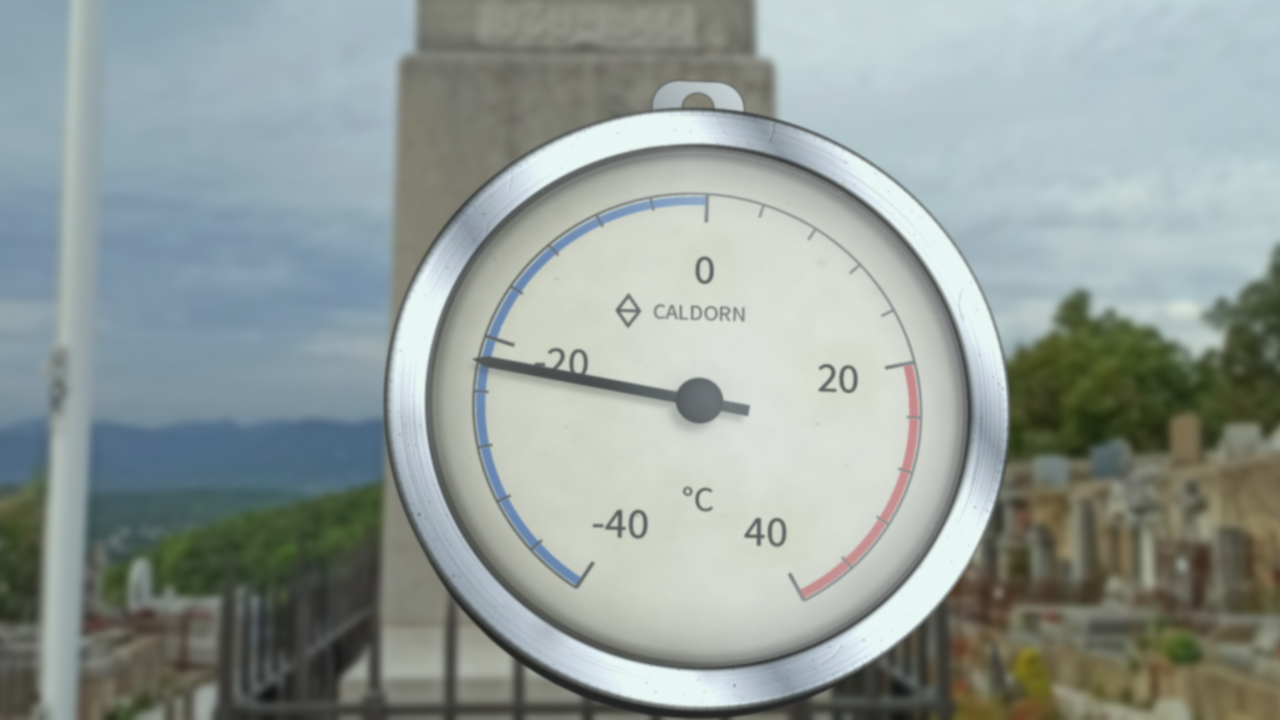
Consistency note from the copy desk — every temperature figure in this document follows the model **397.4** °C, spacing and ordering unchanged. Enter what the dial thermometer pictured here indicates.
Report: **-22** °C
